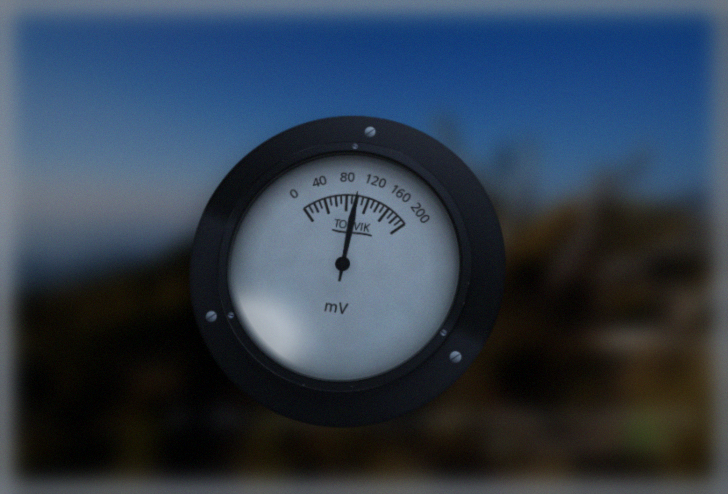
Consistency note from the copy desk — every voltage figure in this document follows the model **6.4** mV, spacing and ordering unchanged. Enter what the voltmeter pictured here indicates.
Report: **100** mV
